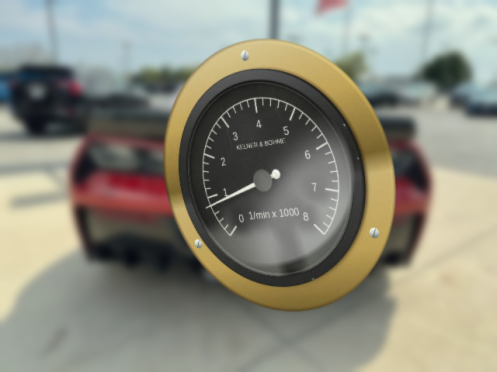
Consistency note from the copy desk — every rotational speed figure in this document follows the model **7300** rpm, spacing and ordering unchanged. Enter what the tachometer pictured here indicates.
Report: **800** rpm
